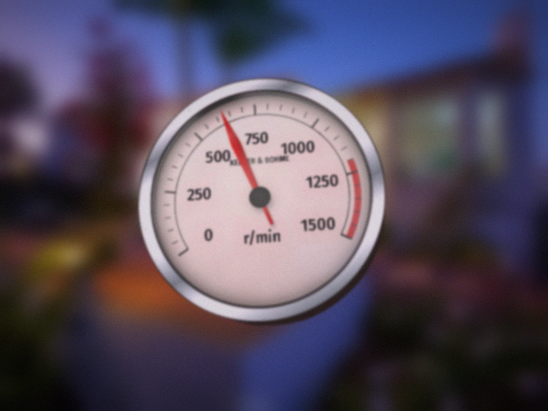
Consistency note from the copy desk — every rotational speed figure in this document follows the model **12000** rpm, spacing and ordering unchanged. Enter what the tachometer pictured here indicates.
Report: **625** rpm
